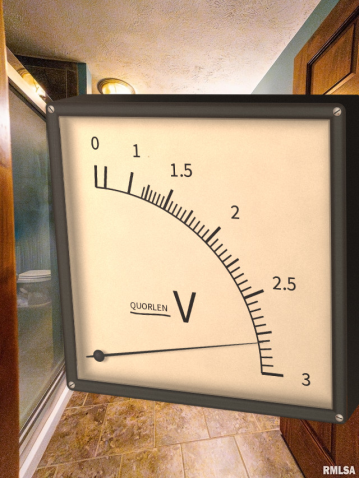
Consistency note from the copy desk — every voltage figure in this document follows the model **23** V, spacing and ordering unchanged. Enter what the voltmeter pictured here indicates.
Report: **2.8** V
